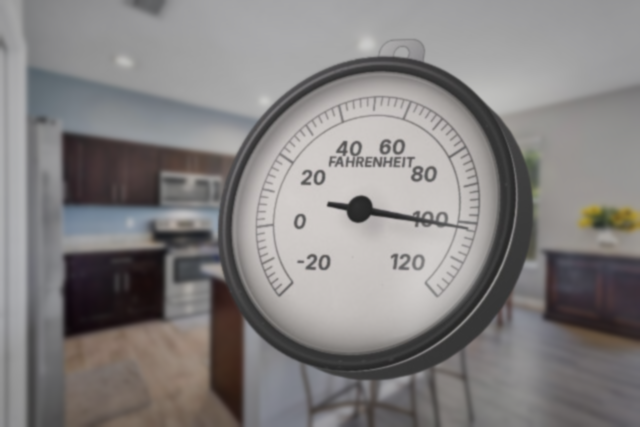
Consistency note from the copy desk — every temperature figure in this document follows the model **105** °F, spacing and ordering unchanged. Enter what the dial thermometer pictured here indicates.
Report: **102** °F
